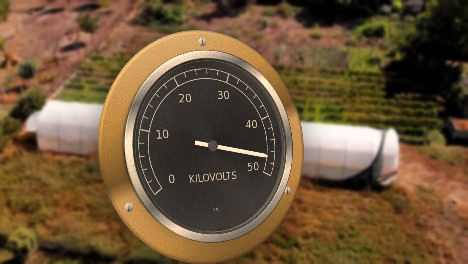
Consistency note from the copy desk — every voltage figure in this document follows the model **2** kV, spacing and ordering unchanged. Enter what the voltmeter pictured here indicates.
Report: **47** kV
